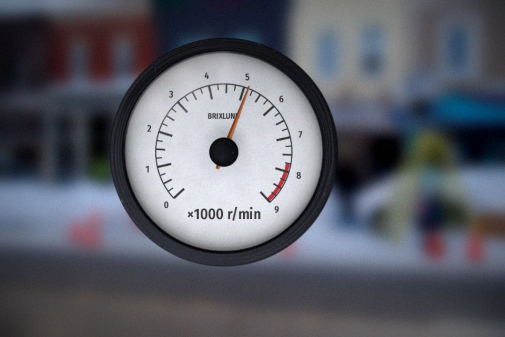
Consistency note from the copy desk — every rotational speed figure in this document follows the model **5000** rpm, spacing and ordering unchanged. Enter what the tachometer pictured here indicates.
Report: **5125** rpm
